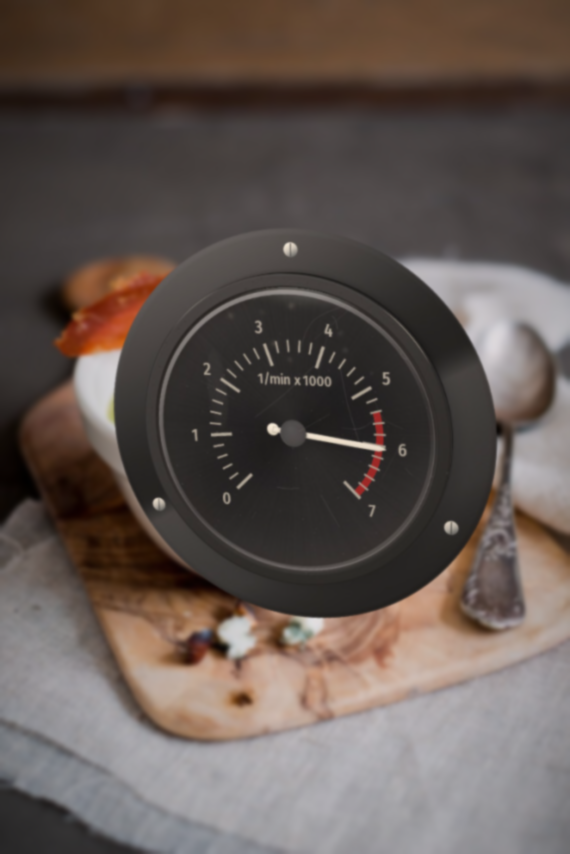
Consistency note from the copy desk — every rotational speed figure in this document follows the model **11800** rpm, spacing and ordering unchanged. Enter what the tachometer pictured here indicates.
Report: **6000** rpm
